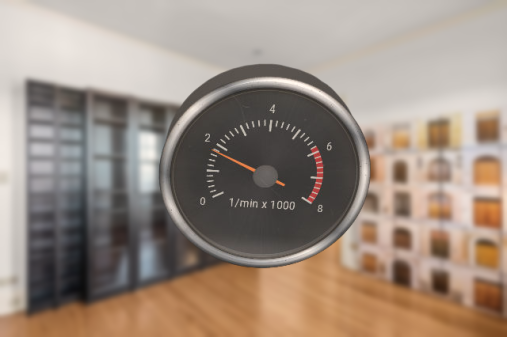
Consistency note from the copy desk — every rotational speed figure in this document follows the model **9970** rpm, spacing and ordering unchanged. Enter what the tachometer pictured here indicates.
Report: **1800** rpm
